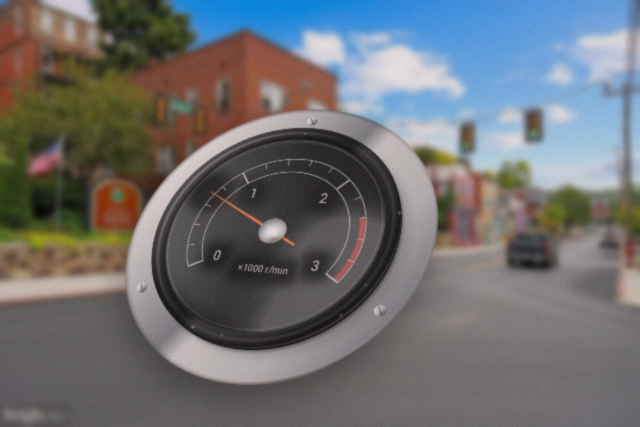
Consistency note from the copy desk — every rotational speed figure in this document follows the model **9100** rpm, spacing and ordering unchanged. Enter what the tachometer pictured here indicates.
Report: **700** rpm
